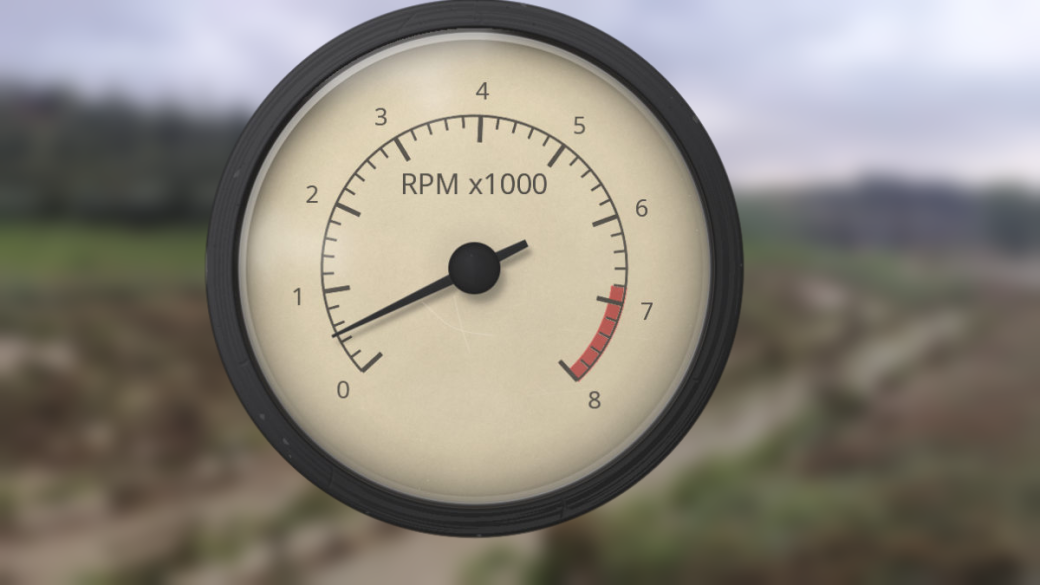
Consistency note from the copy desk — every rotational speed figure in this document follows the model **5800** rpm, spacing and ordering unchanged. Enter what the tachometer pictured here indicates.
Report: **500** rpm
